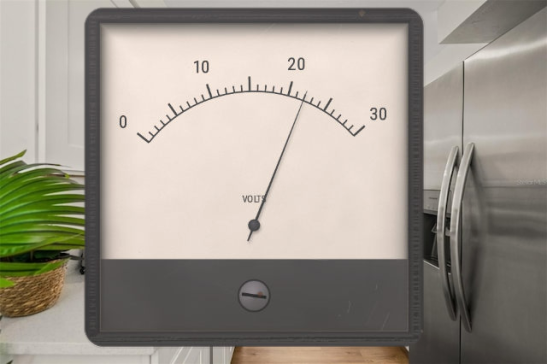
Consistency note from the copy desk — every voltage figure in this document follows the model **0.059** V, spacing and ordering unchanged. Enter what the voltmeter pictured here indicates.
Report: **22** V
